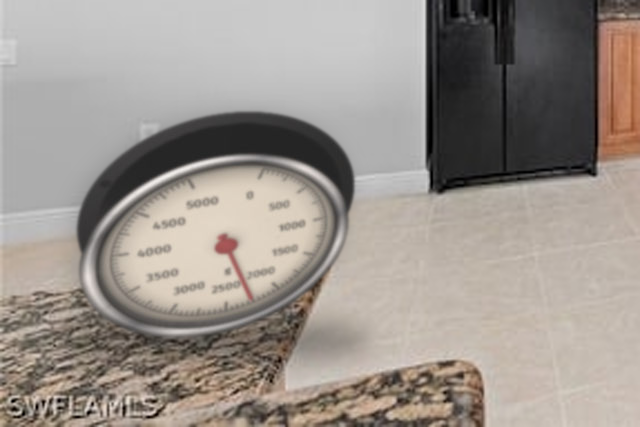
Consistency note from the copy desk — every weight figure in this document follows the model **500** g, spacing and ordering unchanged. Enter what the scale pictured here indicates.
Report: **2250** g
